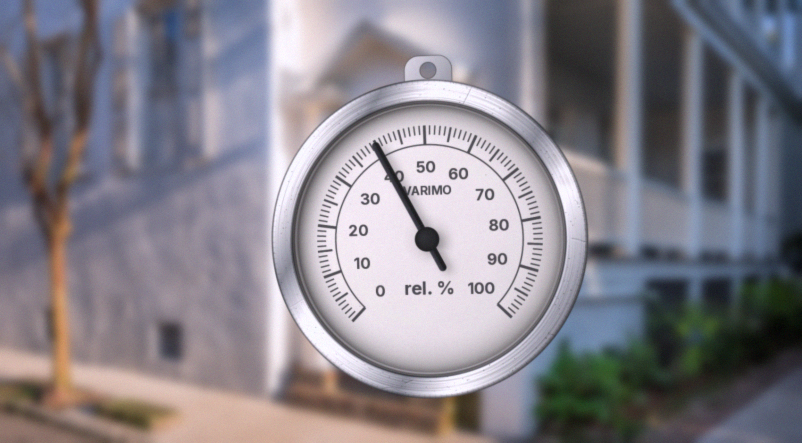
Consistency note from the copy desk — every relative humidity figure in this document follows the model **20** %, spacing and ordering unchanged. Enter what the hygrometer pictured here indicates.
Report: **40** %
